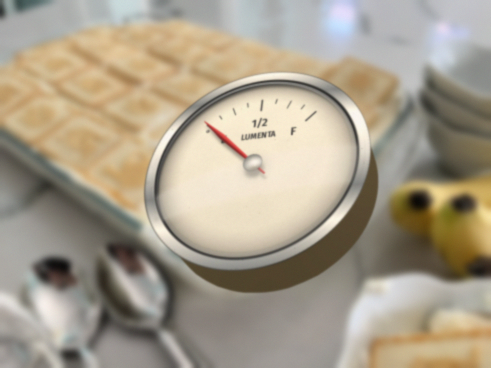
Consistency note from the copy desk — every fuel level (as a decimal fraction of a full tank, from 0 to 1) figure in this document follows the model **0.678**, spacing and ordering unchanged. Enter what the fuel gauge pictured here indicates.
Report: **0**
